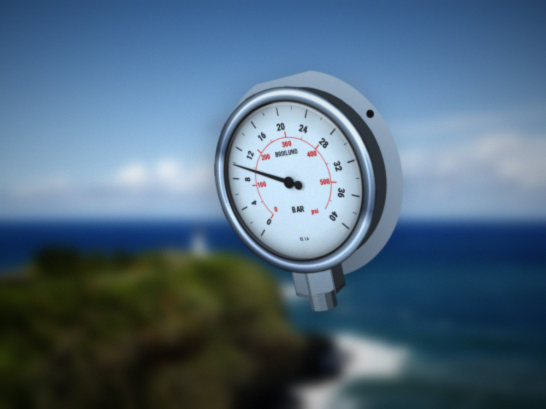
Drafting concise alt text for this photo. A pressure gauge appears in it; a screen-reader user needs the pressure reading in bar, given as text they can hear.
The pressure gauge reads 10 bar
